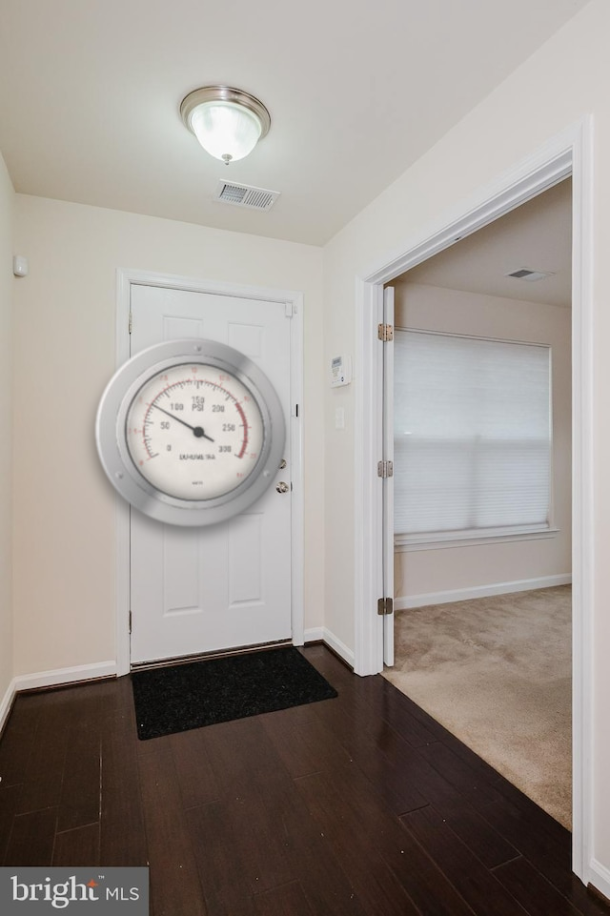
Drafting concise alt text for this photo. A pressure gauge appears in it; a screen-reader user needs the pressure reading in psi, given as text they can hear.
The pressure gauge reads 75 psi
